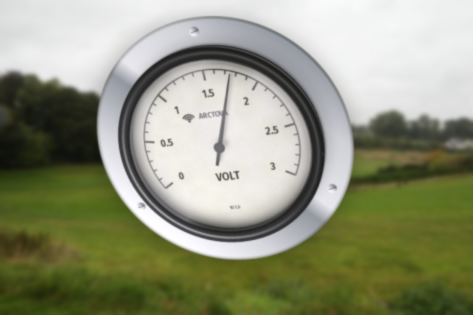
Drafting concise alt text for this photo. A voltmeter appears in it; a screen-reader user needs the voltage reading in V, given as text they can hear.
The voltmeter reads 1.75 V
